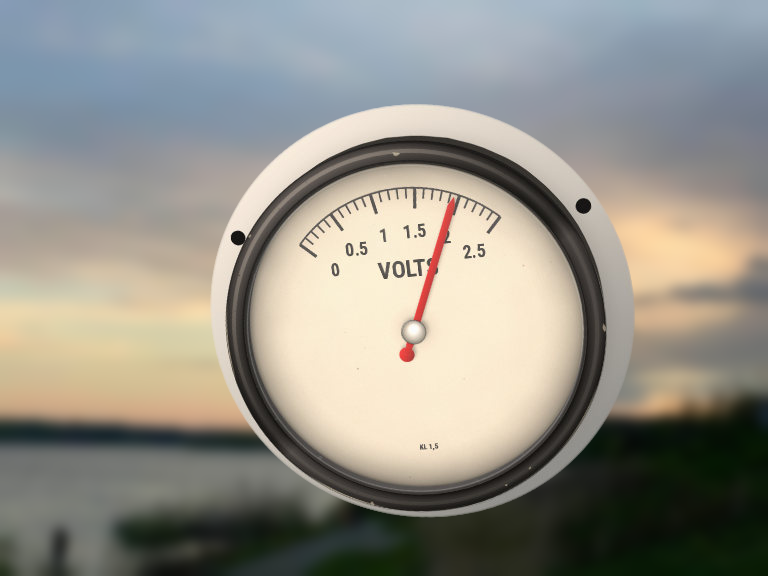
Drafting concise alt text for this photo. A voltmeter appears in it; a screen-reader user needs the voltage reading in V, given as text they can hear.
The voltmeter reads 1.95 V
